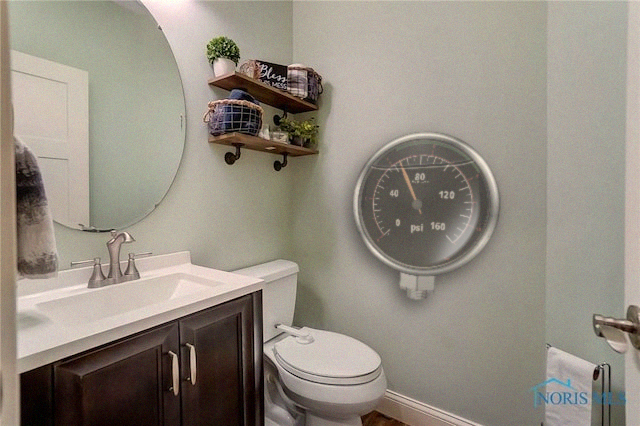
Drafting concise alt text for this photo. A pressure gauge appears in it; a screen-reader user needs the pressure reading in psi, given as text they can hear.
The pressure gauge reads 65 psi
